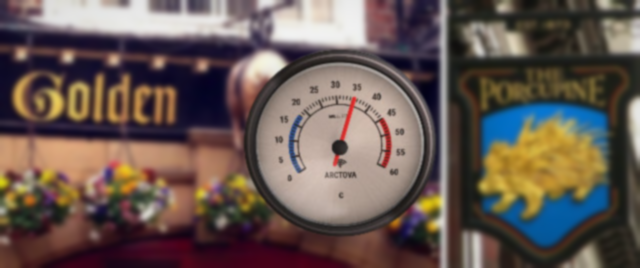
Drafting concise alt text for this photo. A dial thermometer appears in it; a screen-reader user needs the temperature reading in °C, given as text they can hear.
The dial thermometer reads 35 °C
